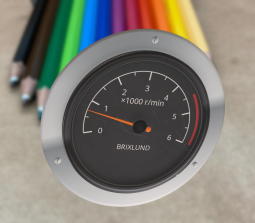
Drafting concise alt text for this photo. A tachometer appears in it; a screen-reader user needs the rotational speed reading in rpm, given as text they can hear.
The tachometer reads 750 rpm
